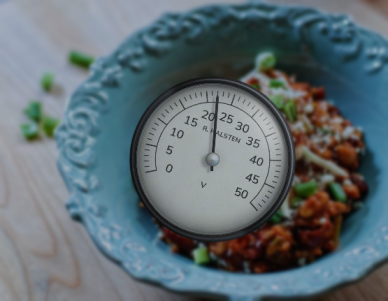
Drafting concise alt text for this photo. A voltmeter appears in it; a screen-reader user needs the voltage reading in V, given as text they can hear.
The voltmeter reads 22 V
